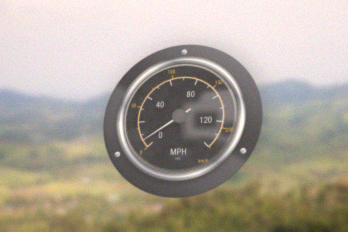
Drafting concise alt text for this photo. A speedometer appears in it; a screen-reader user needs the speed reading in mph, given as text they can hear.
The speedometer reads 5 mph
